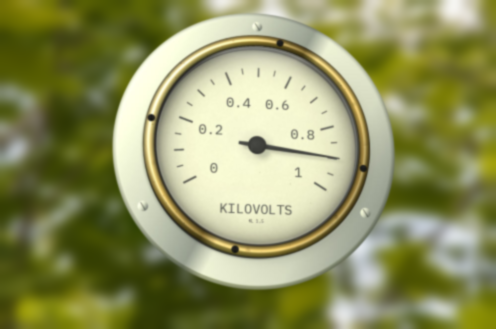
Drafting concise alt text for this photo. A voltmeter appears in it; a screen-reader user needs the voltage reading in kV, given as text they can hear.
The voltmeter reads 0.9 kV
